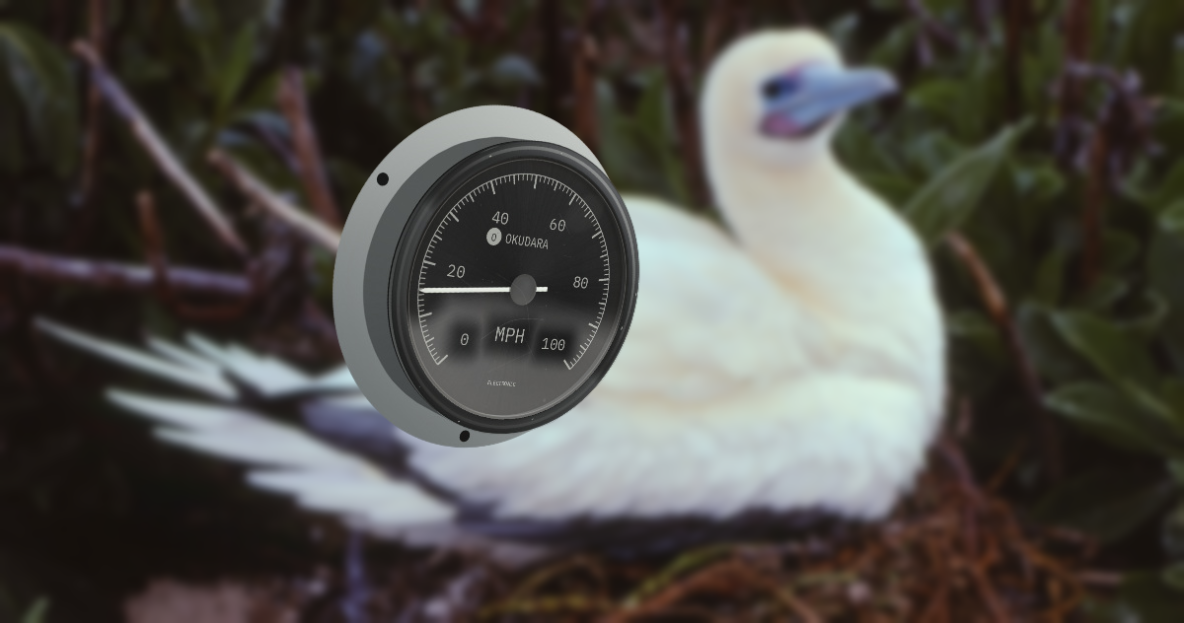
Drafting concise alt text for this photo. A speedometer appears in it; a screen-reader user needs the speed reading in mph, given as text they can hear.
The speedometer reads 15 mph
